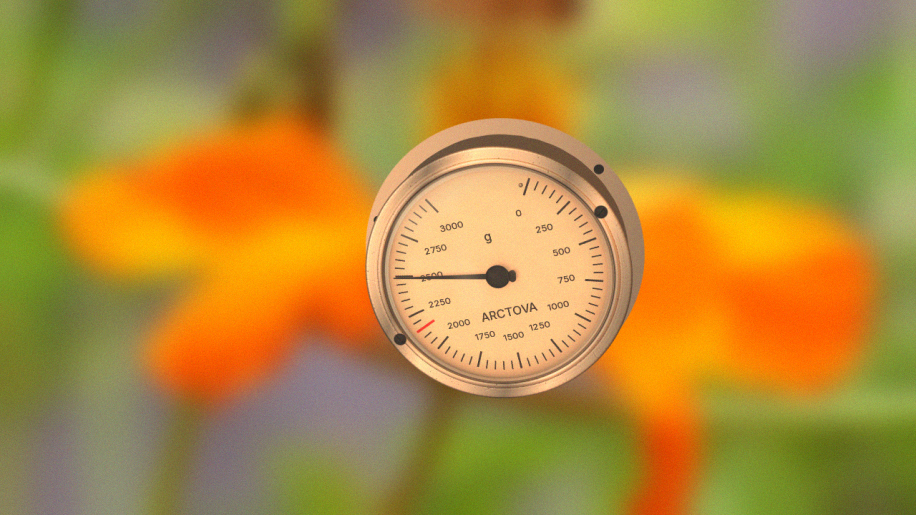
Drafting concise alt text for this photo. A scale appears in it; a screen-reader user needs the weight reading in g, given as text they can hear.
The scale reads 2500 g
